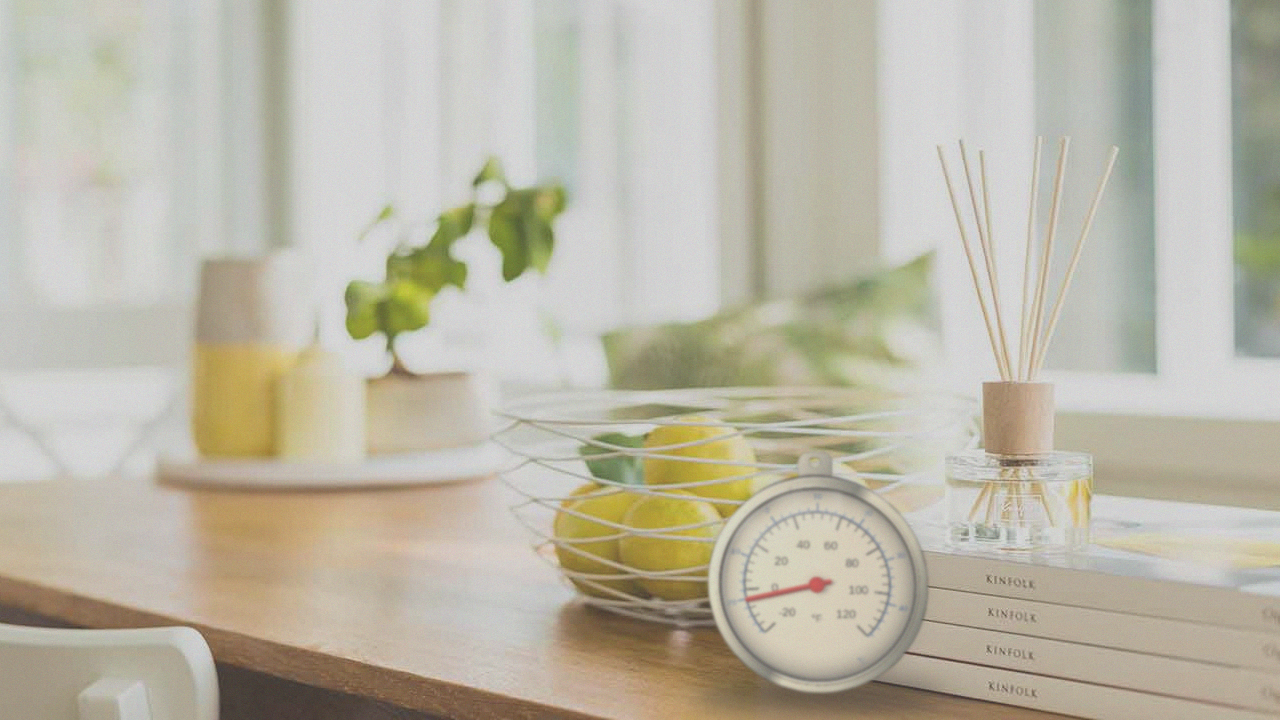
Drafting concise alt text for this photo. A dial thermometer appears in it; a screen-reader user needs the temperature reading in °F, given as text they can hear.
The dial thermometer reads -4 °F
